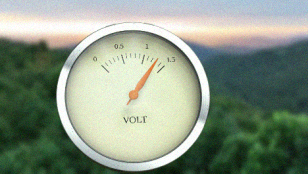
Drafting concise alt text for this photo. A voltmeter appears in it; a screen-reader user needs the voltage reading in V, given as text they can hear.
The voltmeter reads 1.3 V
